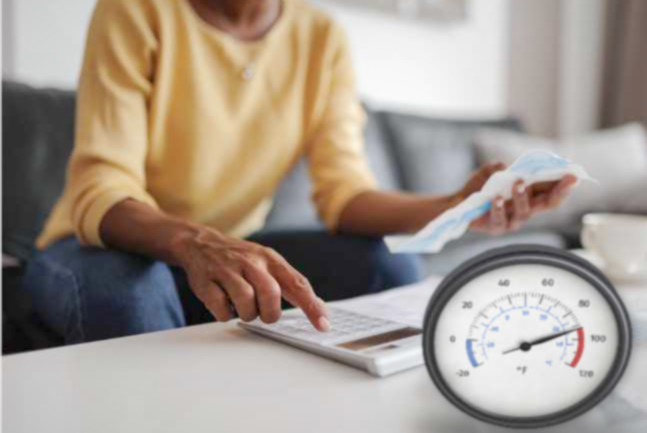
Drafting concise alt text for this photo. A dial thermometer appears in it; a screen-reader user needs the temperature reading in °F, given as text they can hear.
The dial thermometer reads 90 °F
